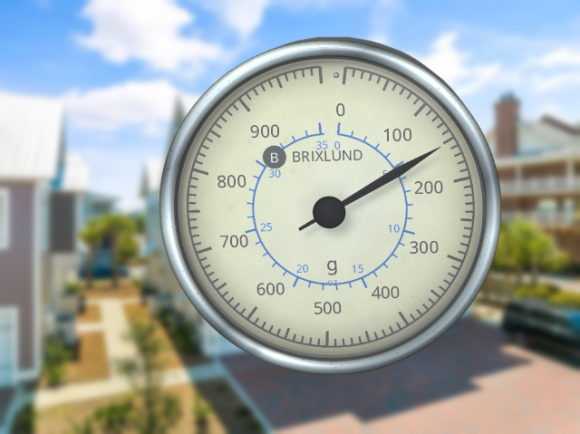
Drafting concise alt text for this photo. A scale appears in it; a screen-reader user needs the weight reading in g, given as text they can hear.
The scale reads 150 g
